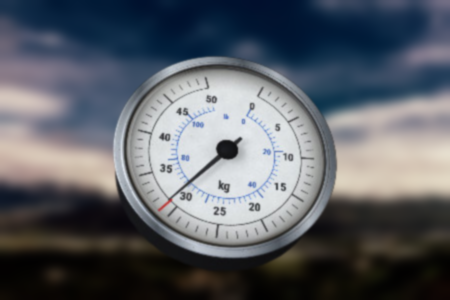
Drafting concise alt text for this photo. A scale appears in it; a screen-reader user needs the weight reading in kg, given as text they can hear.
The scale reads 31 kg
